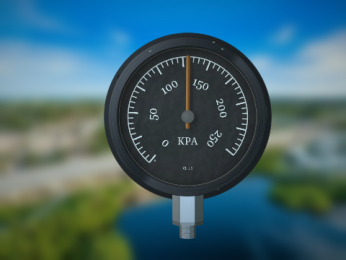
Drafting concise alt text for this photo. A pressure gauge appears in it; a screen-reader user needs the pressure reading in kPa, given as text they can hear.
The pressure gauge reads 130 kPa
